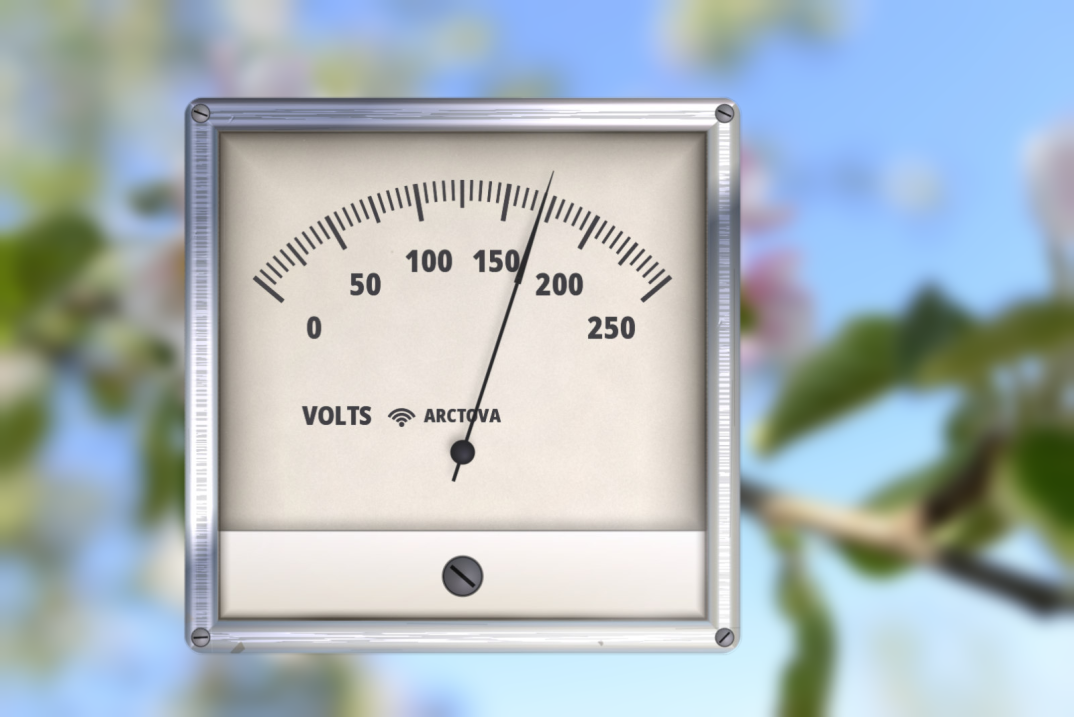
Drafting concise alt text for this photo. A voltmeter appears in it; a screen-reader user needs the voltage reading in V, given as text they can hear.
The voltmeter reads 170 V
